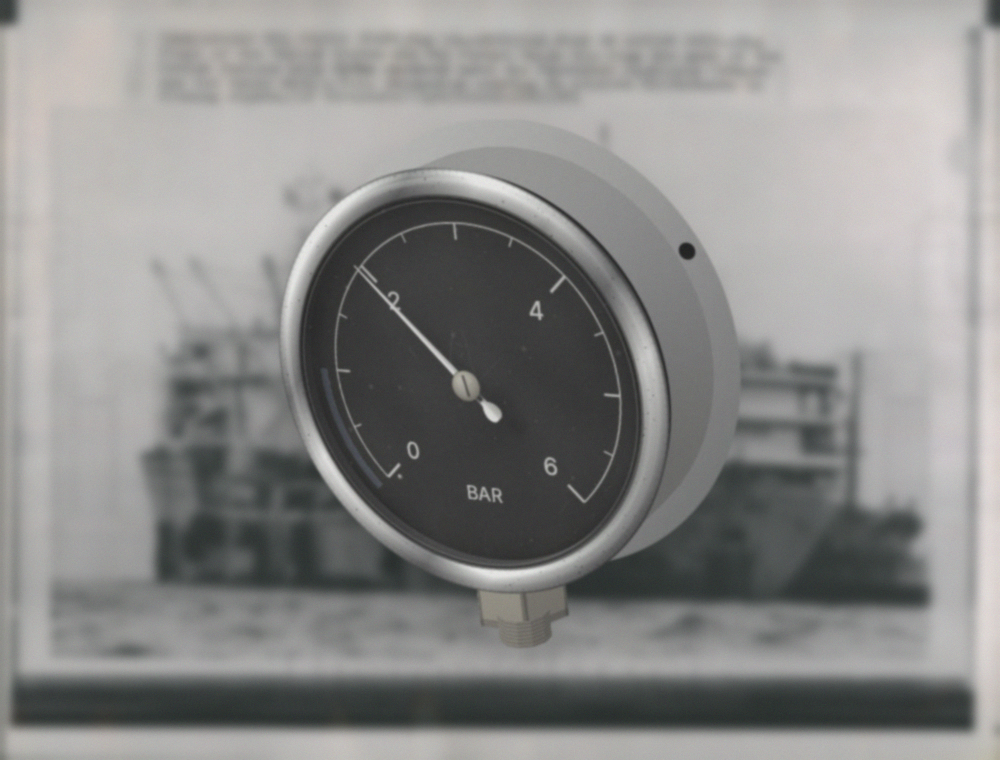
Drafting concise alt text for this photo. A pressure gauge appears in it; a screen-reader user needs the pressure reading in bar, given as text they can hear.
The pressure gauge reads 2 bar
